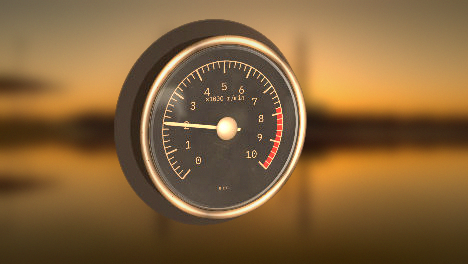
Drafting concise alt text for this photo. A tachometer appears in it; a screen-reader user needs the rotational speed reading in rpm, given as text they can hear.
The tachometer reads 2000 rpm
